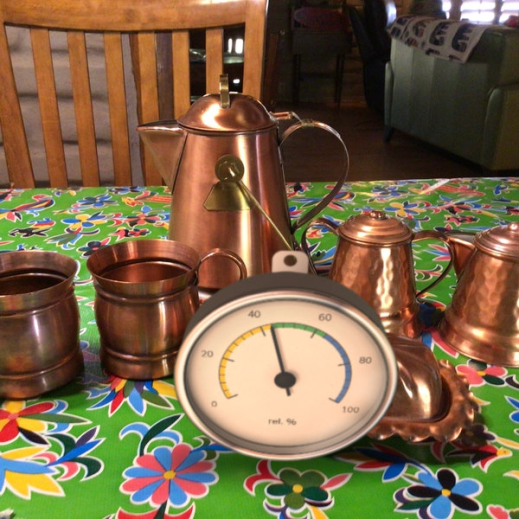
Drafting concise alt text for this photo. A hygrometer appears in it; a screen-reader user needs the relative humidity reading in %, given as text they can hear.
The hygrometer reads 44 %
